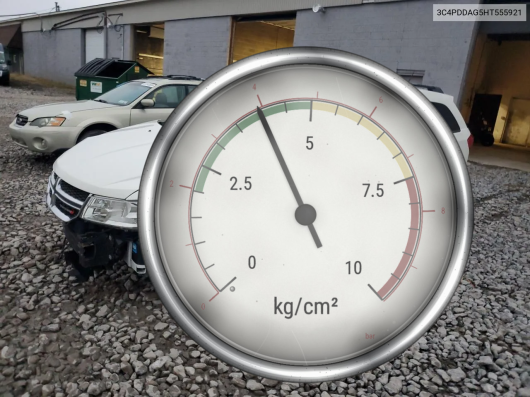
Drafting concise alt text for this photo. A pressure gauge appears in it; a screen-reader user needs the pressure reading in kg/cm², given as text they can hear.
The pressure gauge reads 4 kg/cm²
